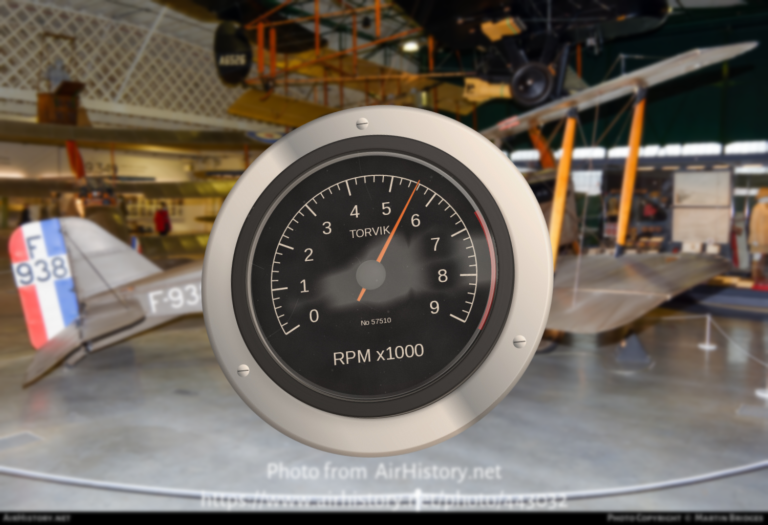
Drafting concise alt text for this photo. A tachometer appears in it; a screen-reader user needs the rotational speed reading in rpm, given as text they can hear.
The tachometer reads 5600 rpm
